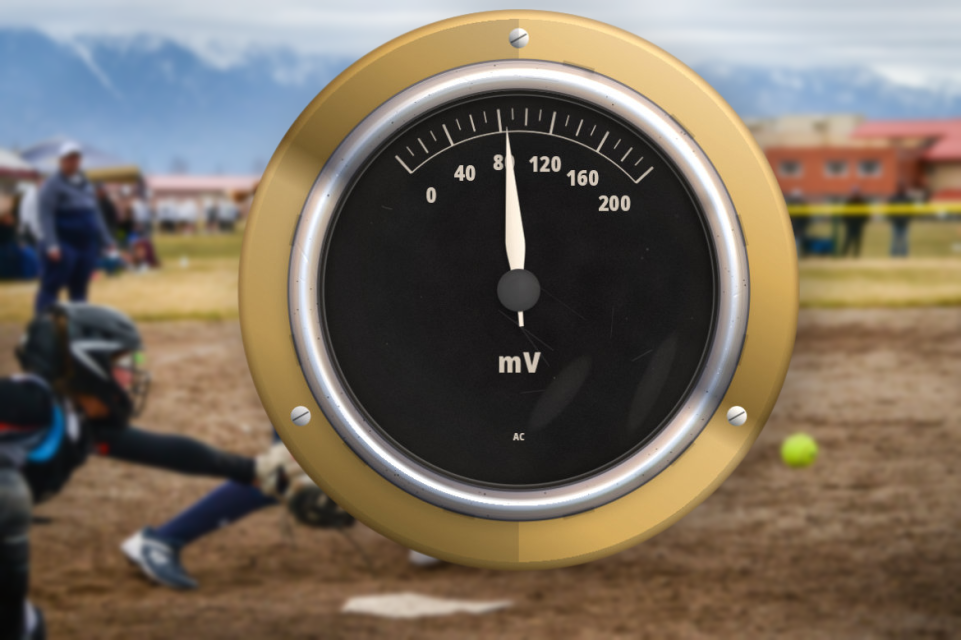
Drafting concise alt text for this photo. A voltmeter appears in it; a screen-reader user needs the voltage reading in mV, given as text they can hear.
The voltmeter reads 85 mV
